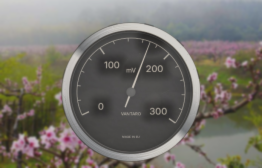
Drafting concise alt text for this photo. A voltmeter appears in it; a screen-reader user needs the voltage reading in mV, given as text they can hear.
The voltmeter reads 170 mV
